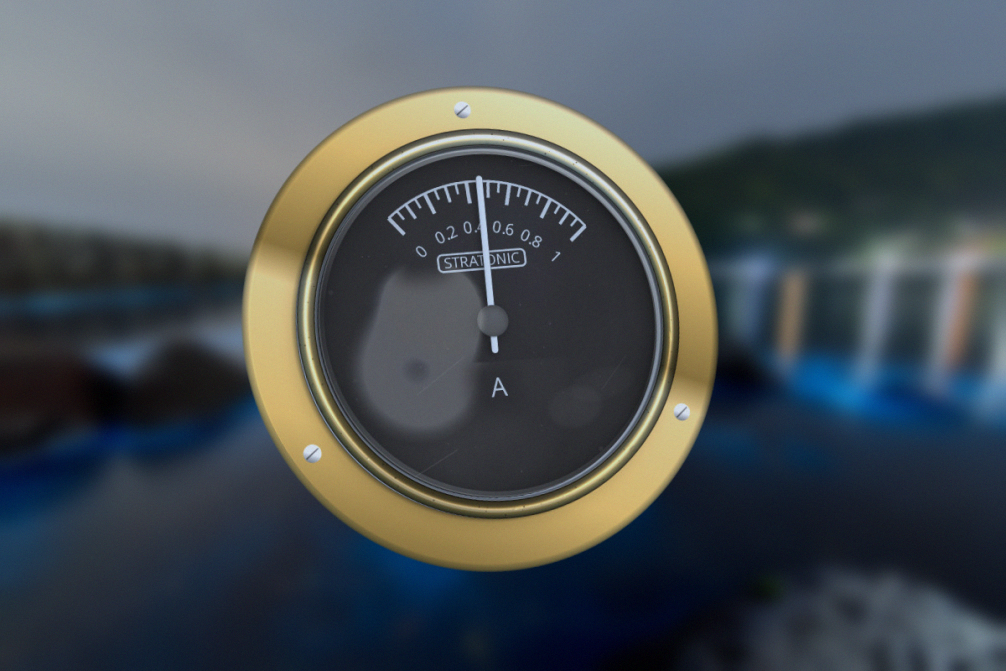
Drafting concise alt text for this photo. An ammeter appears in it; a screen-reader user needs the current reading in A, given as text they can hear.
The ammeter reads 0.45 A
